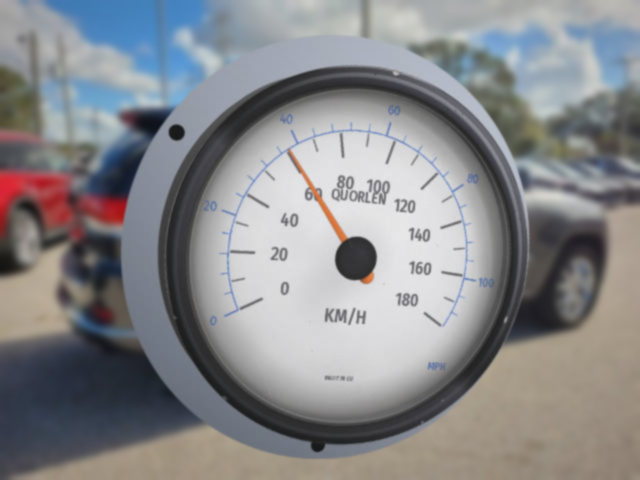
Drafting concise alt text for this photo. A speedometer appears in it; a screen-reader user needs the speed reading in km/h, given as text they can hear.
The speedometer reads 60 km/h
